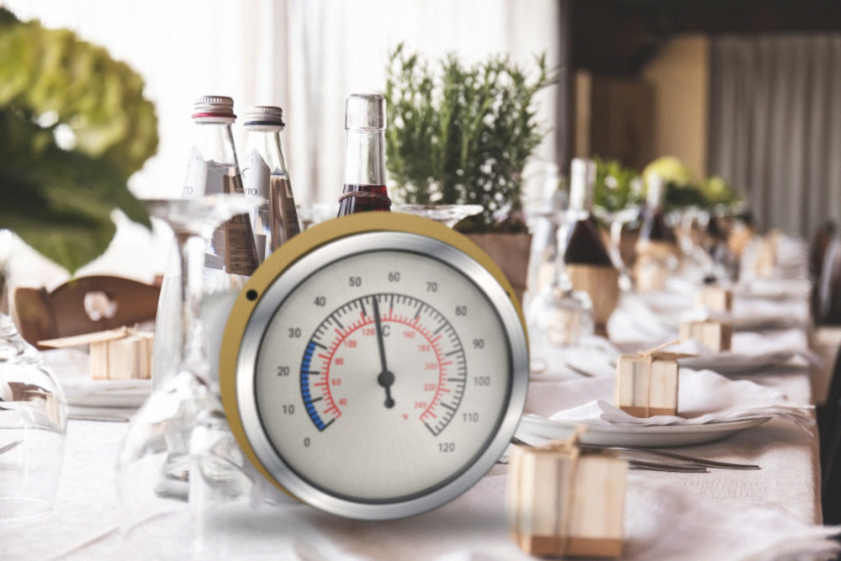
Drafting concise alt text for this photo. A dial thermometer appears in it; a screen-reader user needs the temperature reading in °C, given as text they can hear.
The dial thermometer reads 54 °C
